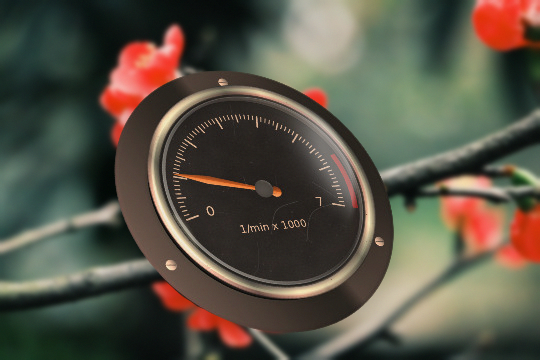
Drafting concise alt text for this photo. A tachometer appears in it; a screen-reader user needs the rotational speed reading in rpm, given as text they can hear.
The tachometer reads 1000 rpm
